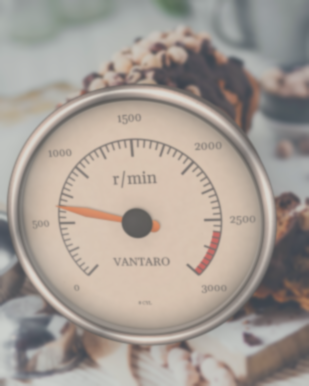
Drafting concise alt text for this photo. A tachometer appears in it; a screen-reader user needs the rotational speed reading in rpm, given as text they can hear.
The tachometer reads 650 rpm
